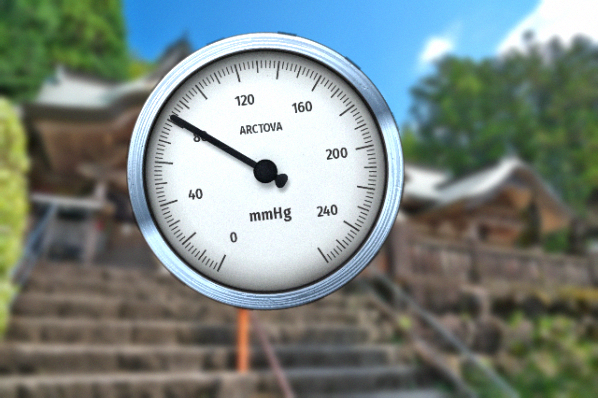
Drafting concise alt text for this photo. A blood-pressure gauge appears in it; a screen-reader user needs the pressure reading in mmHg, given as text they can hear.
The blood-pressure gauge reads 82 mmHg
